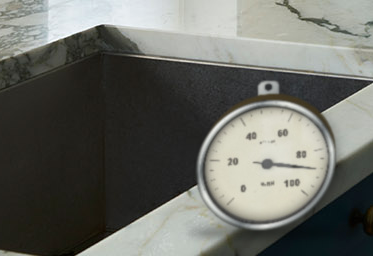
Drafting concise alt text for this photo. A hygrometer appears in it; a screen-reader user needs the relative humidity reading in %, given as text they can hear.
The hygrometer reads 88 %
